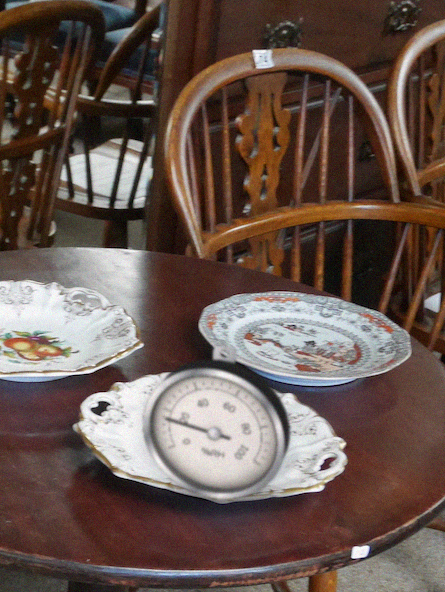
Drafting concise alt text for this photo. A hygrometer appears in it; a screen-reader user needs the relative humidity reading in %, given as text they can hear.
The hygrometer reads 16 %
